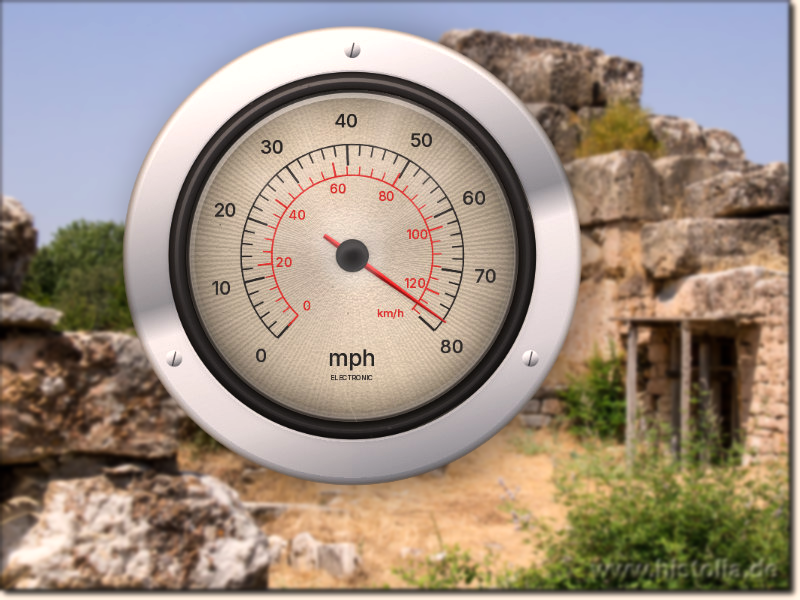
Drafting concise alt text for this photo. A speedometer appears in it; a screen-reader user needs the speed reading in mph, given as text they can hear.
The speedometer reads 78 mph
